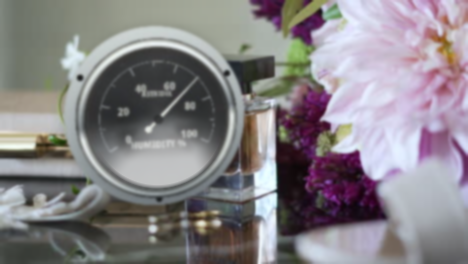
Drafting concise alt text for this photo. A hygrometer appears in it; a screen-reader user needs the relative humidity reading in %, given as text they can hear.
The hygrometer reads 70 %
